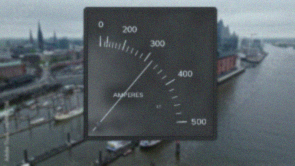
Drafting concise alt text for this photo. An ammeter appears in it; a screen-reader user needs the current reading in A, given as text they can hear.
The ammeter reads 320 A
